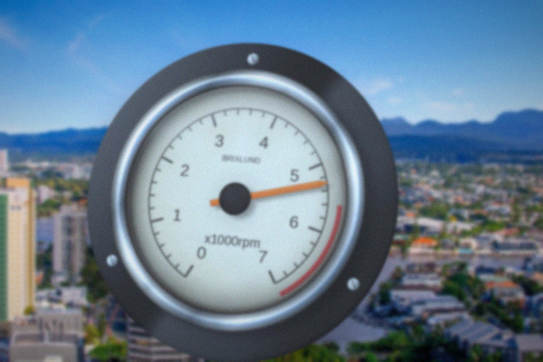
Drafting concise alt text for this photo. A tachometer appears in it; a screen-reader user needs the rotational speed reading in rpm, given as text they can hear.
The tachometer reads 5300 rpm
